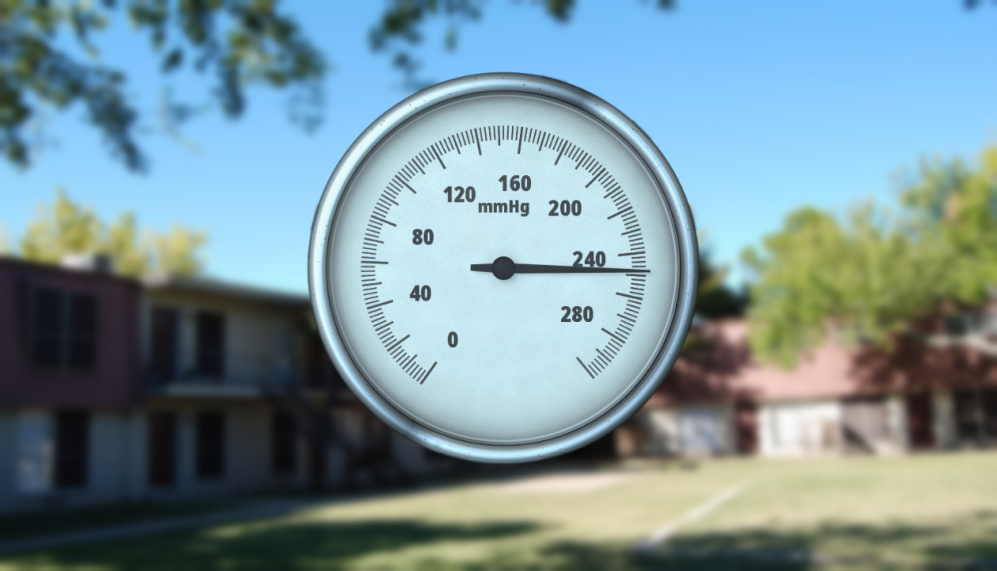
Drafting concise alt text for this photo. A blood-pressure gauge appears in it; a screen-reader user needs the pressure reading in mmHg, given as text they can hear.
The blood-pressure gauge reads 248 mmHg
